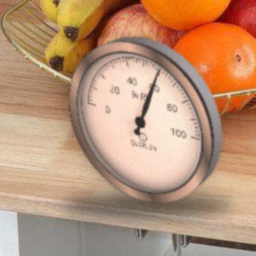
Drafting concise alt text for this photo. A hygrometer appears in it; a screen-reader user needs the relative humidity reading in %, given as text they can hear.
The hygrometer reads 60 %
